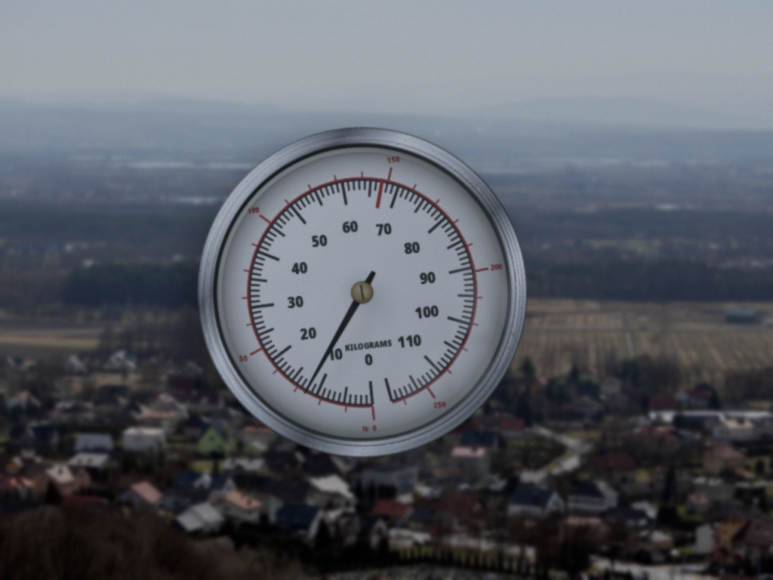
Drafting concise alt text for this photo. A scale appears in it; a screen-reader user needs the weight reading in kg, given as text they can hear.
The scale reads 12 kg
